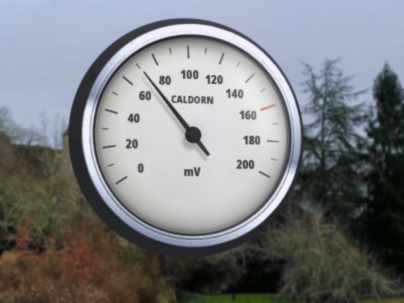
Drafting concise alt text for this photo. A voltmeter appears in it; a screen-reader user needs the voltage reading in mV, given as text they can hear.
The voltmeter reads 70 mV
